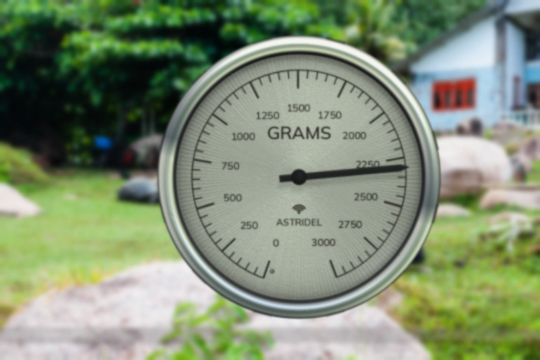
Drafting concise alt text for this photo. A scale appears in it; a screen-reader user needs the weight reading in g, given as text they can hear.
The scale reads 2300 g
